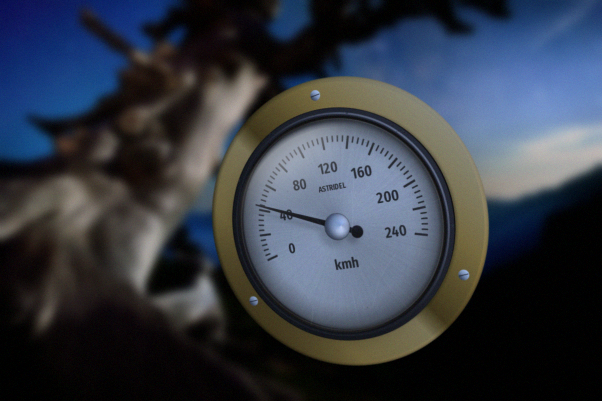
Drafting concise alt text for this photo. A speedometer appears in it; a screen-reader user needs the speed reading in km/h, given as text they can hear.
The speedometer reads 44 km/h
